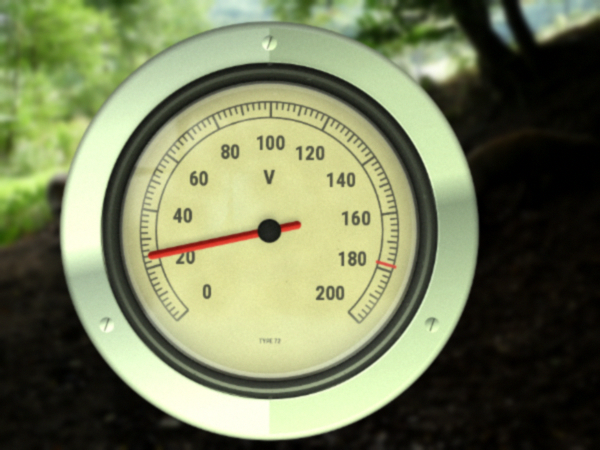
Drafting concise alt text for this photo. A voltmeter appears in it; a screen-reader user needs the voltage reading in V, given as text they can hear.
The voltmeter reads 24 V
